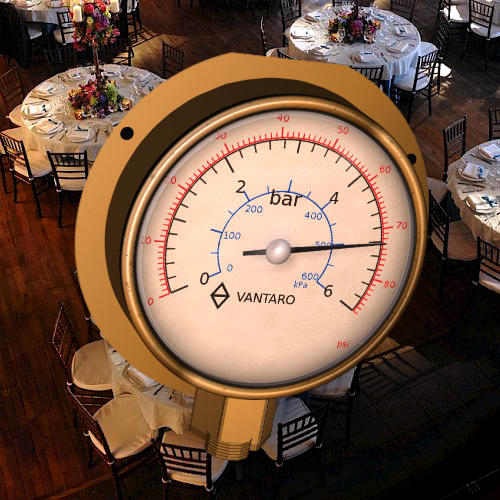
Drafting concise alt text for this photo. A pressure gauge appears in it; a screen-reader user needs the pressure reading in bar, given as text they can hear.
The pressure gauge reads 5 bar
